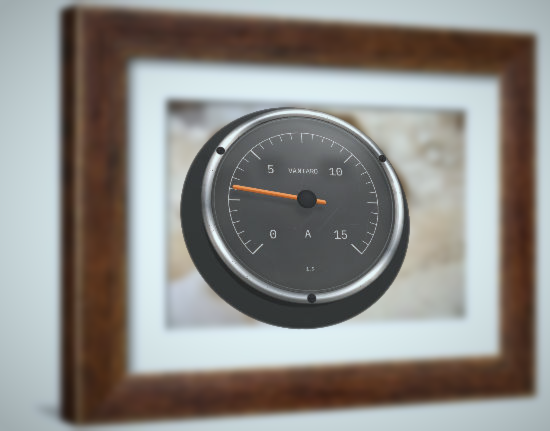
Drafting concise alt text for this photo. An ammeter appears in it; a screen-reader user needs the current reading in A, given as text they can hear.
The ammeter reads 3 A
